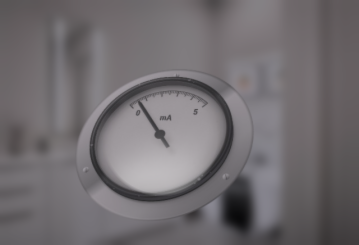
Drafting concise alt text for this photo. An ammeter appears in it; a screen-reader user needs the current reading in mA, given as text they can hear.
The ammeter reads 0.5 mA
